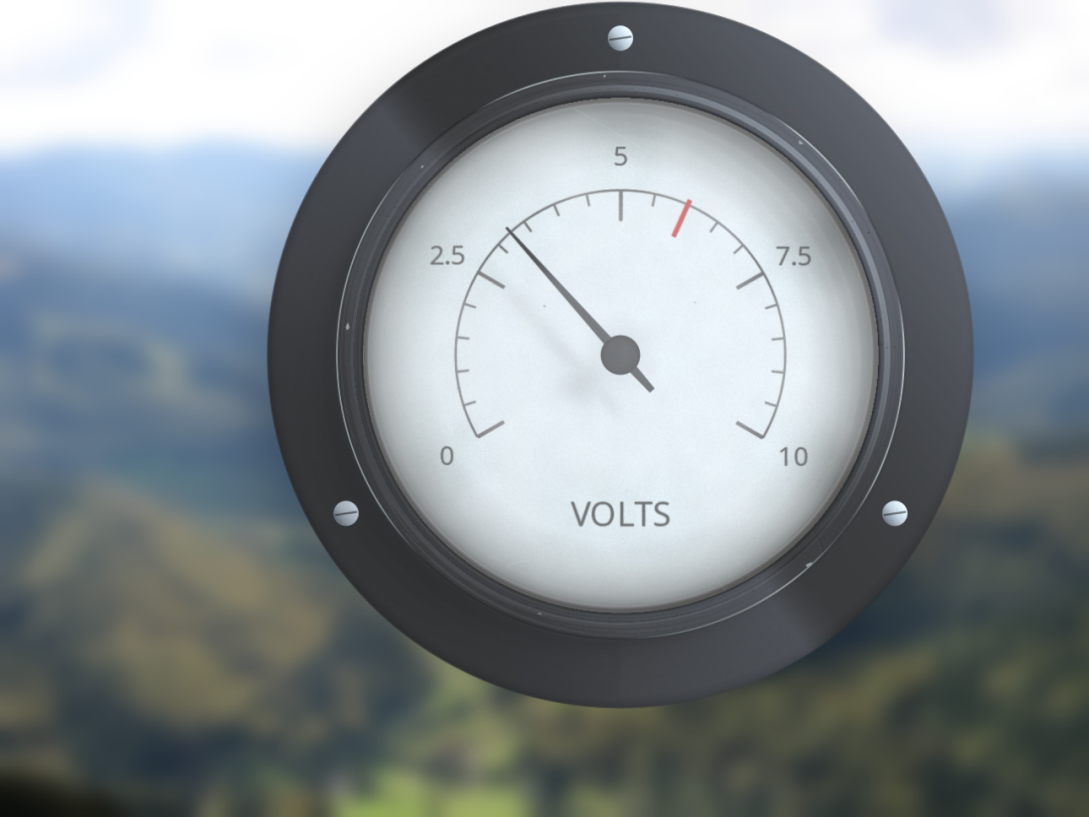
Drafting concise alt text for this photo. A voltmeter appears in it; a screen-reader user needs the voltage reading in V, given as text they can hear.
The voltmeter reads 3.25 V
